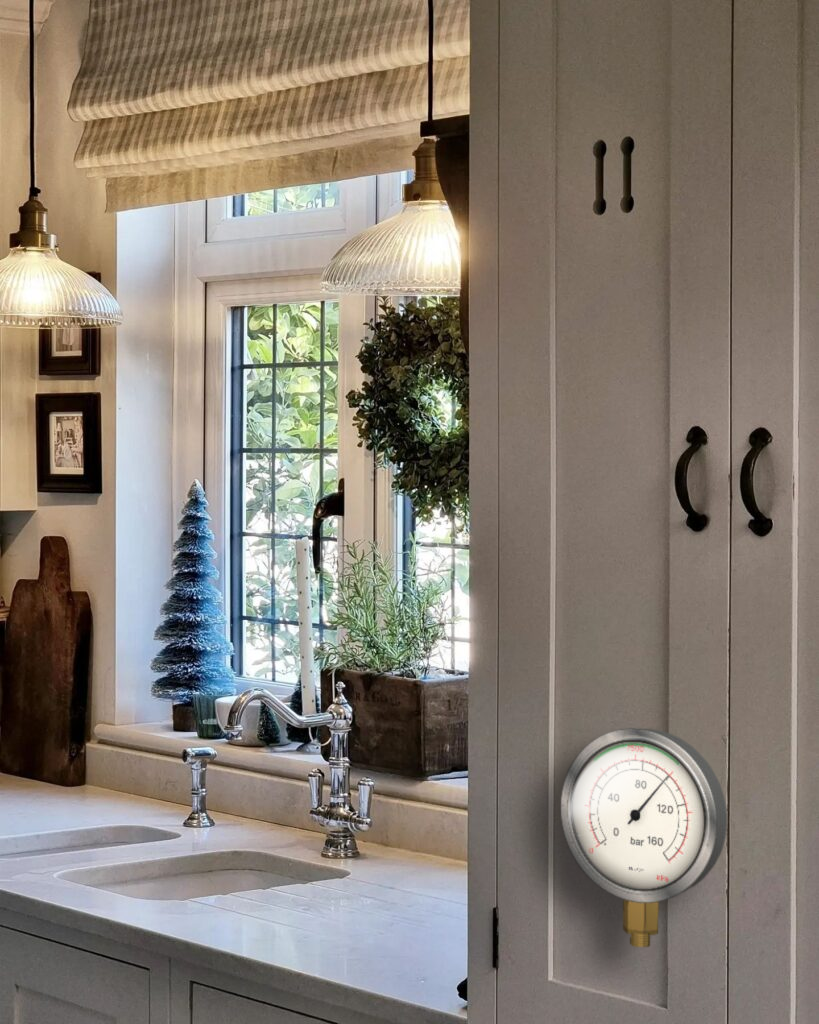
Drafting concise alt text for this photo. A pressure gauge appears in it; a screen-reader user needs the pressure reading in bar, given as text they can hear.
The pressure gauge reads 100 bar
